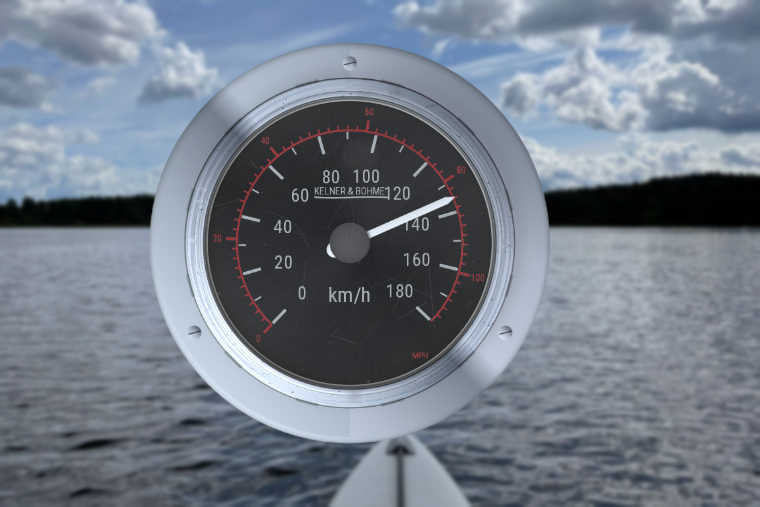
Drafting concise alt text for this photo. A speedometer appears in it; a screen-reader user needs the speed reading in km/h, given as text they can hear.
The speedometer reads 135 km/h
